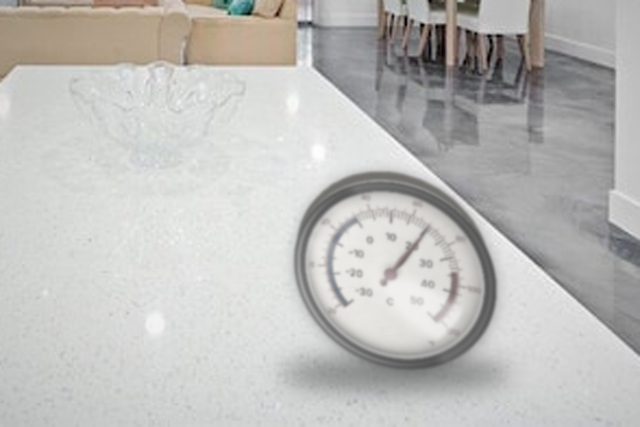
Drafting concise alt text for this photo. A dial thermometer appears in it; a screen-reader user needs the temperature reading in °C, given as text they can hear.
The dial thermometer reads 20 °C
